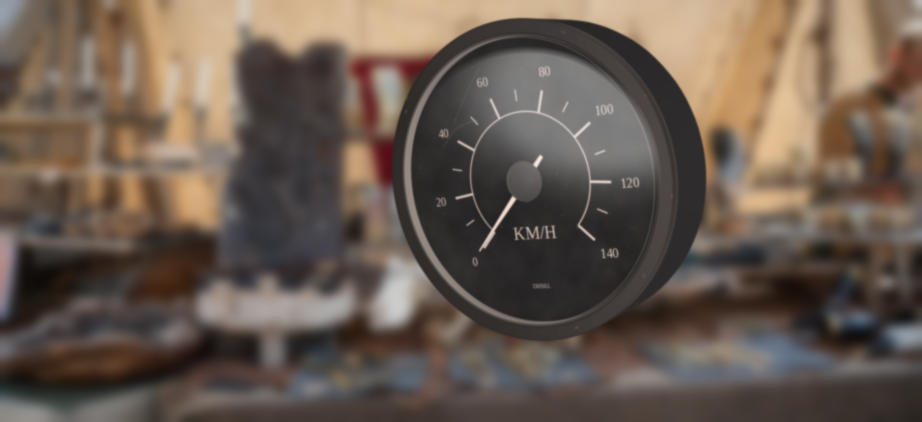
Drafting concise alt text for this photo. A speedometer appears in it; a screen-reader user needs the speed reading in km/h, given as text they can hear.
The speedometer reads 0 km/h
